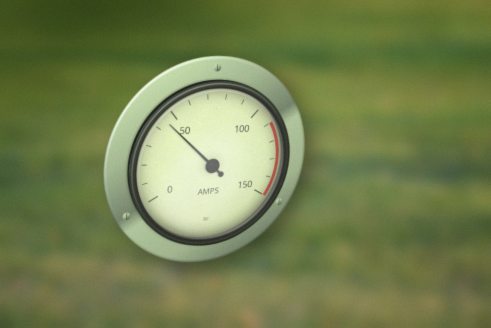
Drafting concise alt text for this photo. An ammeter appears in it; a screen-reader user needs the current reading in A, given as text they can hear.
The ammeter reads 45 A
